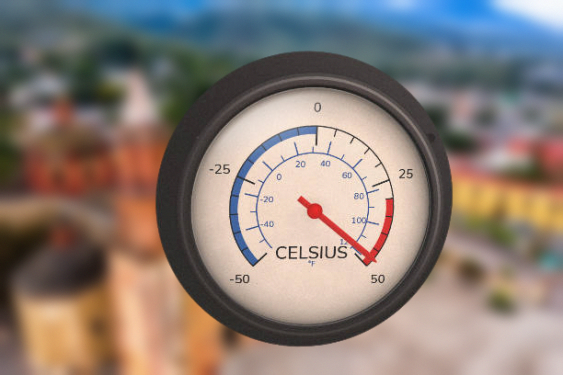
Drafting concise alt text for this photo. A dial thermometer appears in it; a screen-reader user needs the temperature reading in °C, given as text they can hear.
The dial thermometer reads 47.5 °C
